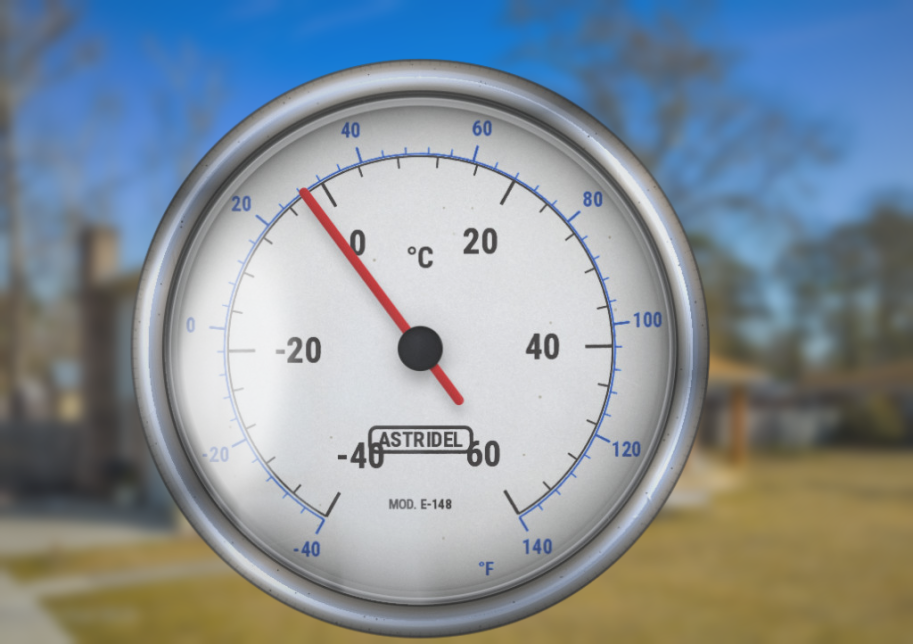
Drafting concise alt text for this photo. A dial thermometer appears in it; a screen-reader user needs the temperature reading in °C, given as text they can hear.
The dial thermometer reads -2 °C
